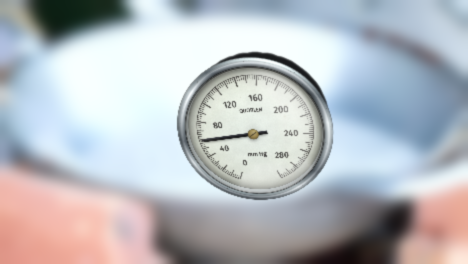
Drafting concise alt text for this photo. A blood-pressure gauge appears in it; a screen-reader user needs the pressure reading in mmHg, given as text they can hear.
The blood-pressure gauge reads 60 mmHg
